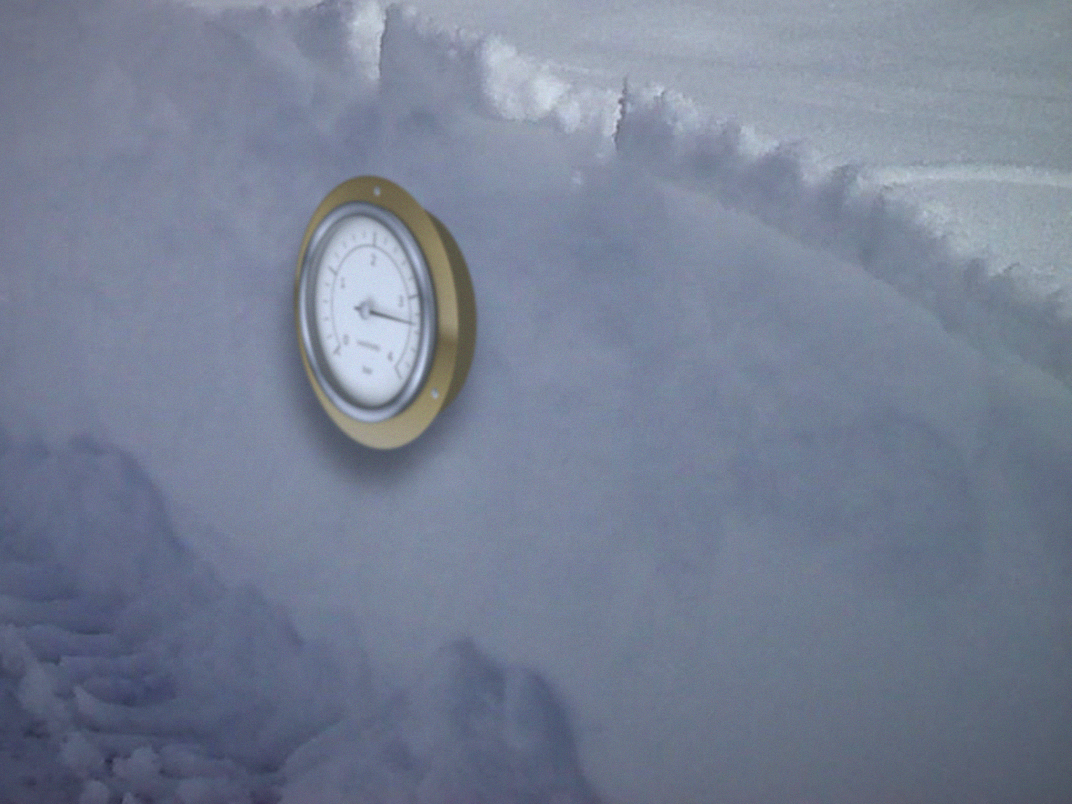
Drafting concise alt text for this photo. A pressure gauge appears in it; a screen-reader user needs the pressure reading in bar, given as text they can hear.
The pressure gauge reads 3.3 bar
